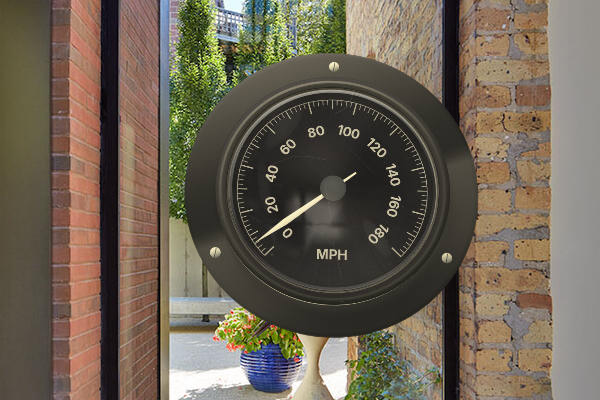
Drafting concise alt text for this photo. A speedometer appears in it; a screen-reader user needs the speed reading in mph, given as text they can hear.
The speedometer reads 6 mph
